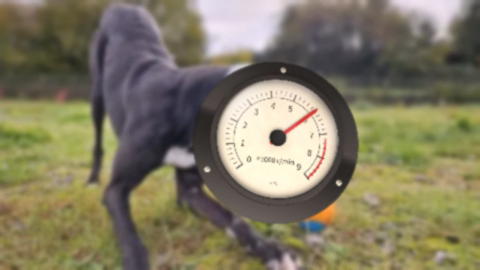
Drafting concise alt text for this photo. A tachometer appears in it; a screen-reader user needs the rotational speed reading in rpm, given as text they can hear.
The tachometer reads 6000 rpm
